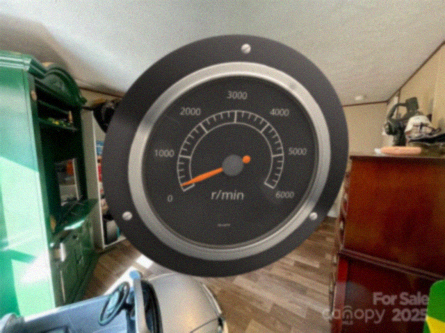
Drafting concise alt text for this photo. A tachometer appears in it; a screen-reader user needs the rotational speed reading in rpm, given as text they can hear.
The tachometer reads 200 rpm
